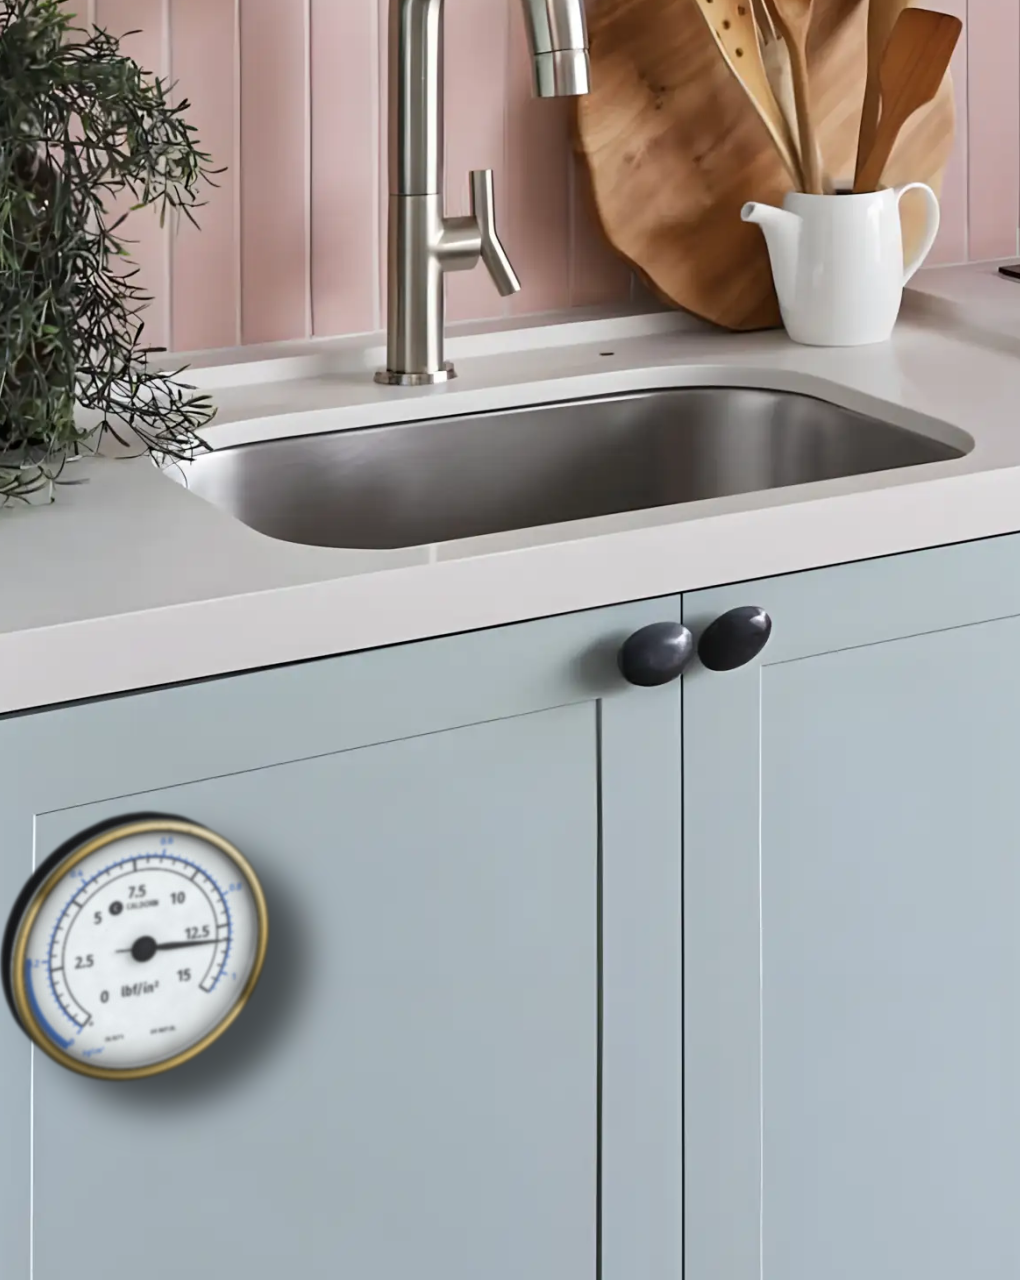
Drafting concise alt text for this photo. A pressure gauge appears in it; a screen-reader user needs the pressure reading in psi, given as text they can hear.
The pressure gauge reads 13 psi
